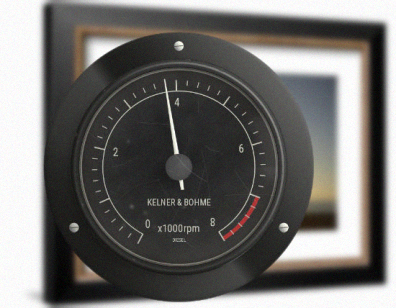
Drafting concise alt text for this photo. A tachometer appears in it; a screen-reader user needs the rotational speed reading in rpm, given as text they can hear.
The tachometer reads 3800 rpm
